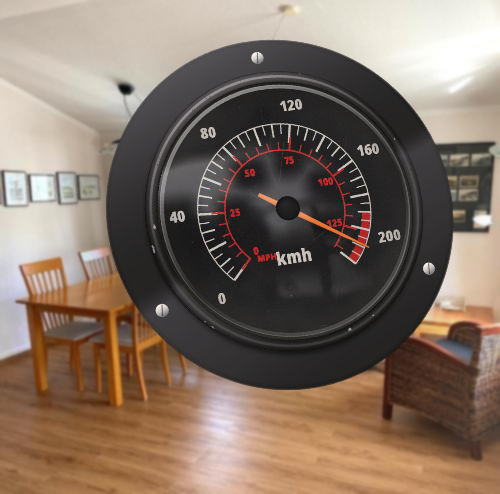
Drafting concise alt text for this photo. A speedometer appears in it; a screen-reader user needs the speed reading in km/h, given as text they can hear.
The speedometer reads 210 km/h
